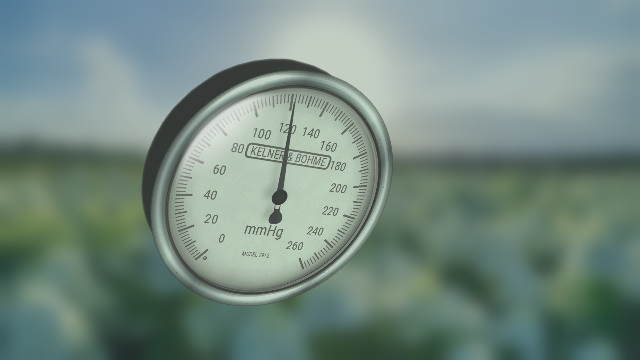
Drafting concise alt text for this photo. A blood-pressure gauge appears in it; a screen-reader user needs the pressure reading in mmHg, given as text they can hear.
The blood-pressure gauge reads 120 mmHg
